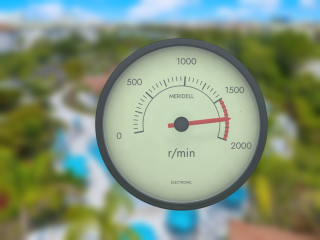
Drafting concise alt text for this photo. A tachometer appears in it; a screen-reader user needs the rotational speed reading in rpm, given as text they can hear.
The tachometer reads 1750 rpm
